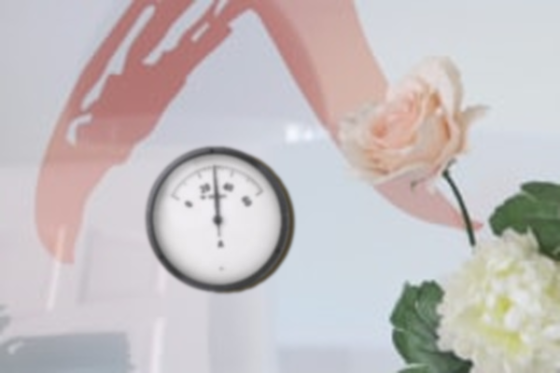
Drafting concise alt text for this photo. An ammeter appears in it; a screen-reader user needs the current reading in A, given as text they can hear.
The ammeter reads 30 A
